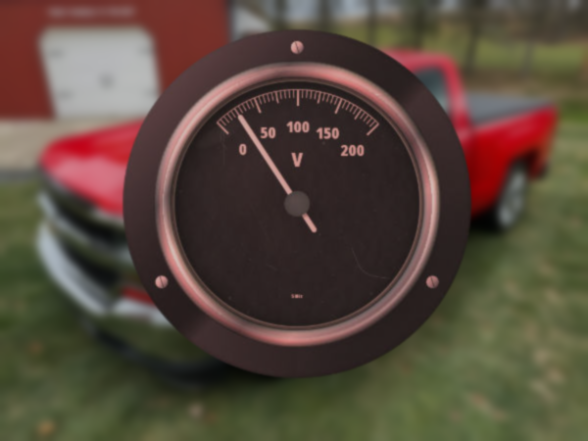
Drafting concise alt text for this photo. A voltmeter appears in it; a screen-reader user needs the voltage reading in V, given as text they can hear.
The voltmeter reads 25 V
